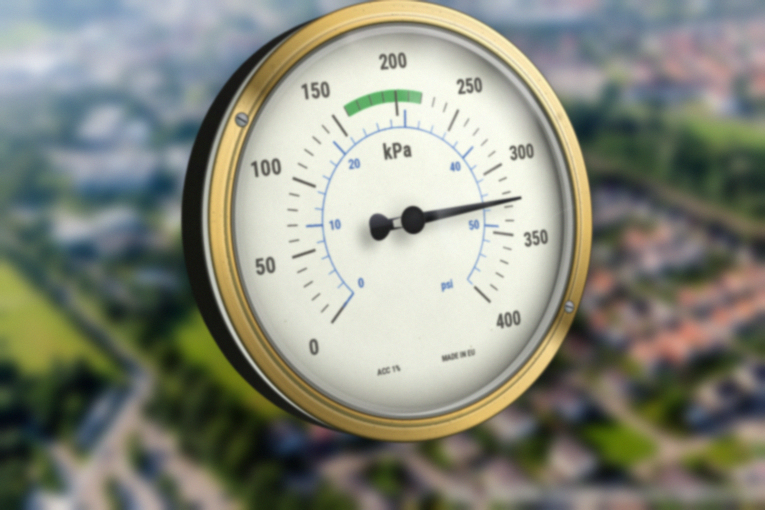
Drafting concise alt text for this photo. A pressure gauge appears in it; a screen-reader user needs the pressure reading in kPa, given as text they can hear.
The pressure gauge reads 325 kPa
